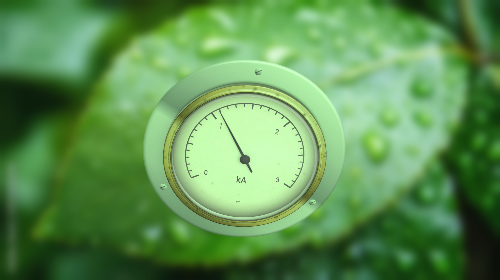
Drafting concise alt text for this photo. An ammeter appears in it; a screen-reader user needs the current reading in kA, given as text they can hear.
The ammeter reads 1.1 kA
